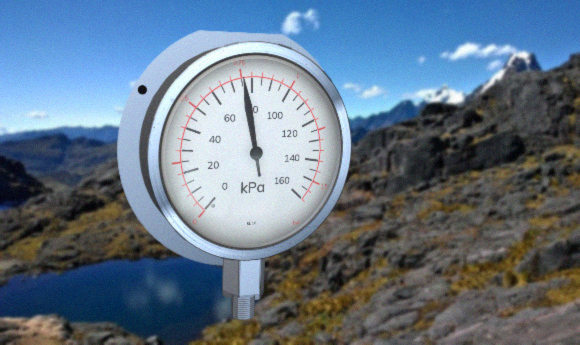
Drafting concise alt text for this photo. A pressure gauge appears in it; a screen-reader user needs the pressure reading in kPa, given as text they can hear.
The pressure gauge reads 75 kPa
